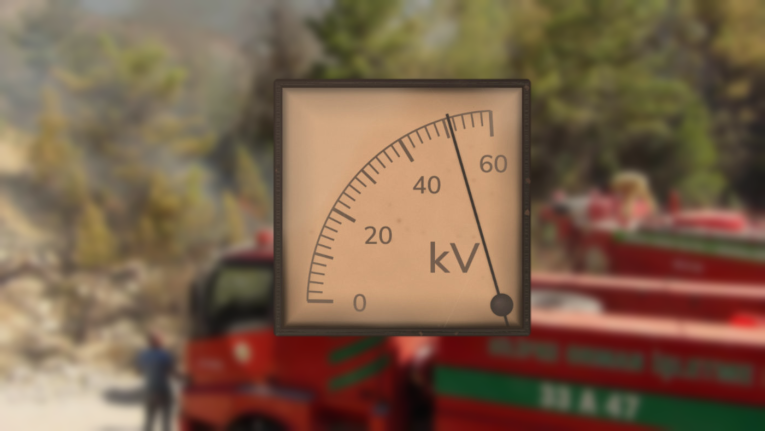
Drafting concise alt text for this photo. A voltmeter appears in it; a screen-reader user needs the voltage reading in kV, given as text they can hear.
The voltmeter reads 51 kV
